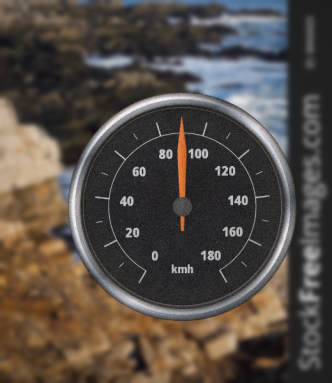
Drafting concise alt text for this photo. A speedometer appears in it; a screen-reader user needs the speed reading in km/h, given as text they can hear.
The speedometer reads 90 km/h
